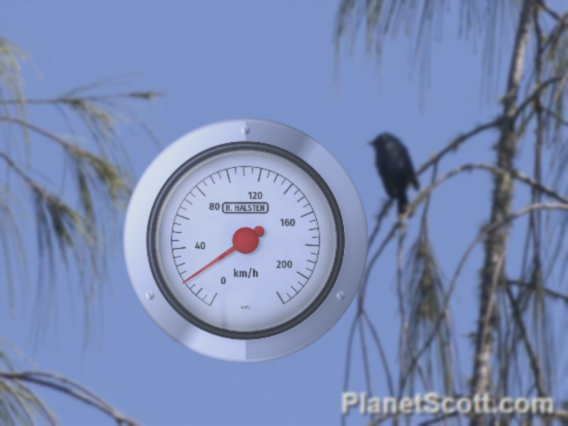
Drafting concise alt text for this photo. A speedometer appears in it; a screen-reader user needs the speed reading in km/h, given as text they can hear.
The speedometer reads 20 km/h
